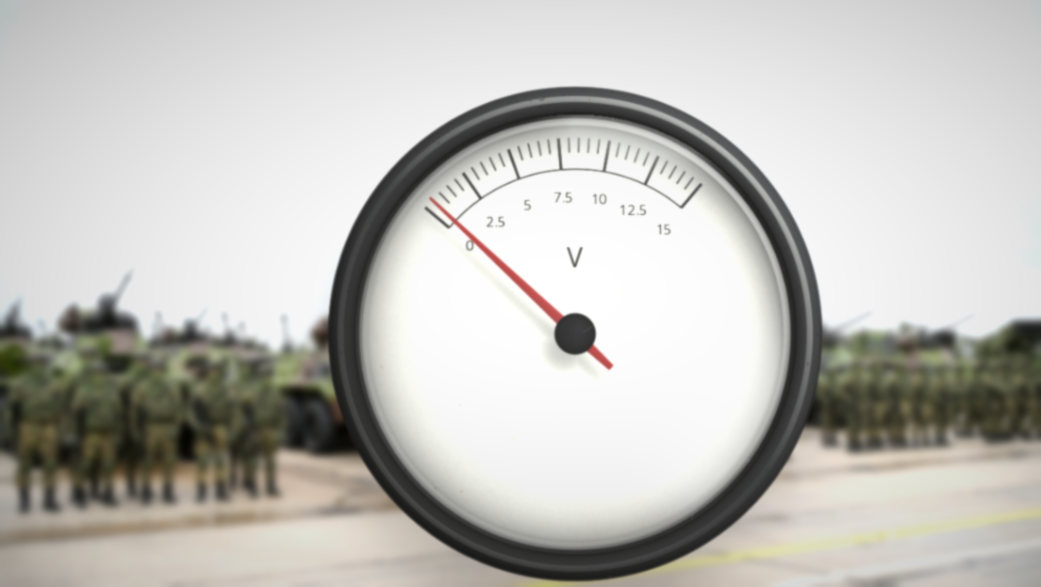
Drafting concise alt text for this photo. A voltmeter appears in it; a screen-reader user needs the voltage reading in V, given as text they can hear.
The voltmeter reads 0.5 V
